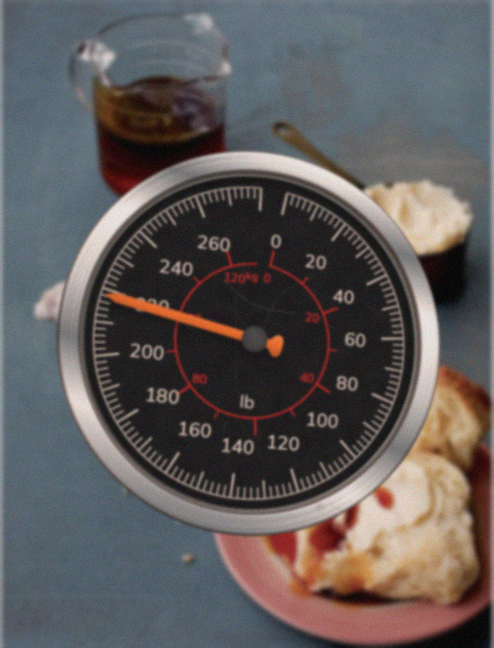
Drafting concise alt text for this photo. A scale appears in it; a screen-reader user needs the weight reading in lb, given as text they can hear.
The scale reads 218 lb
